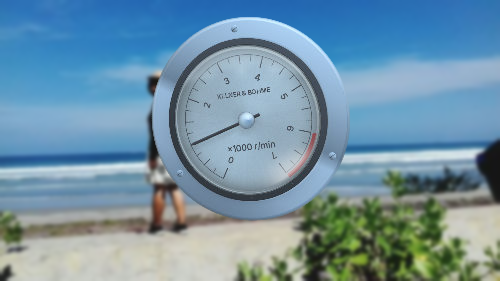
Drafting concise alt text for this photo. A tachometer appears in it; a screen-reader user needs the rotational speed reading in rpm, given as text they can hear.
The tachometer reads 1000 rpm
